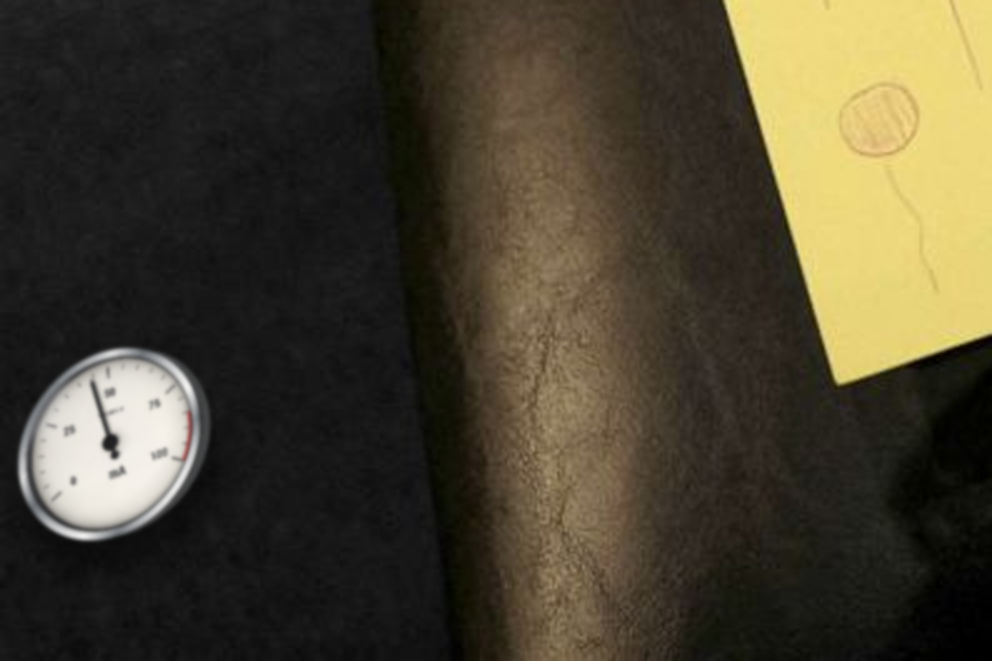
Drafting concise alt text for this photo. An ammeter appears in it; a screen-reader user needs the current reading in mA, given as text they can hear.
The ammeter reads 45 mA
